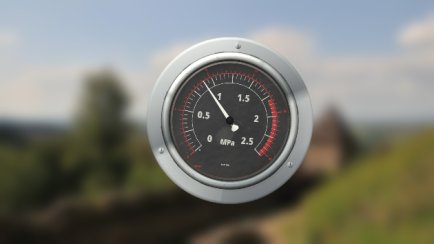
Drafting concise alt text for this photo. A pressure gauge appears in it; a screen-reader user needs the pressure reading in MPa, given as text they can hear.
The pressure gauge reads 0.9 MPa
